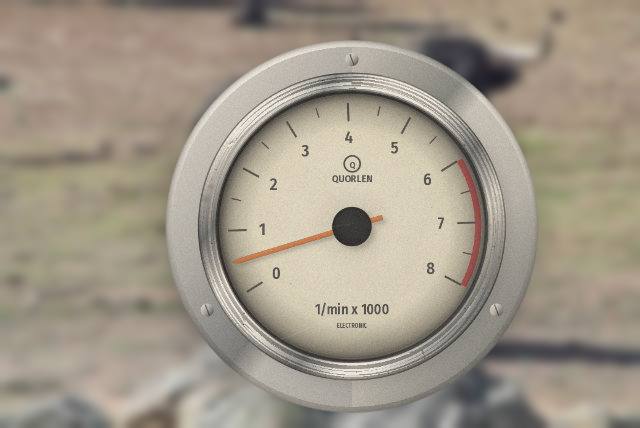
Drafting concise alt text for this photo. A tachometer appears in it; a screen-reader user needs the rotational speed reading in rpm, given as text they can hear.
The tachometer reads 500 rpm
